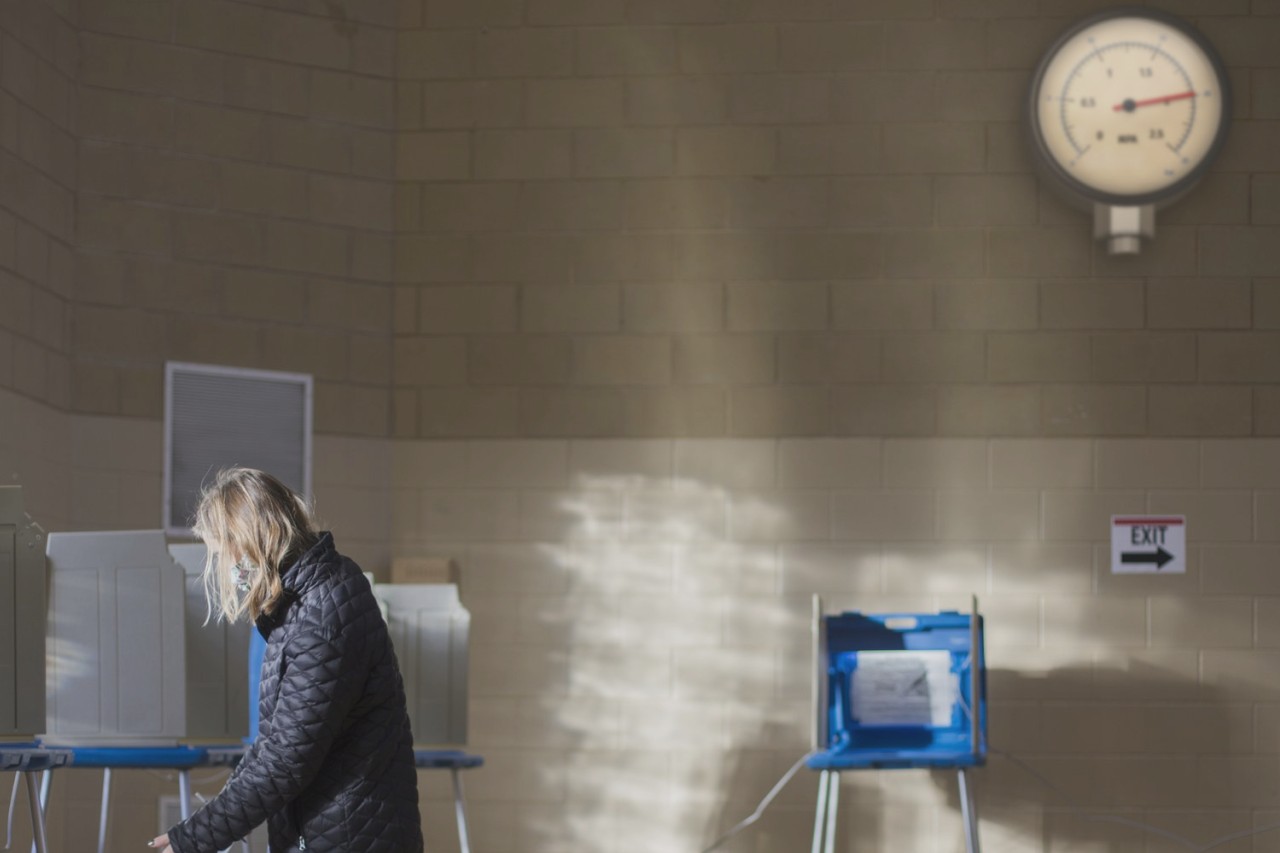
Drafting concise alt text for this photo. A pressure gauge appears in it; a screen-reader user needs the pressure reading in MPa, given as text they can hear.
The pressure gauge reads 2 MPa
